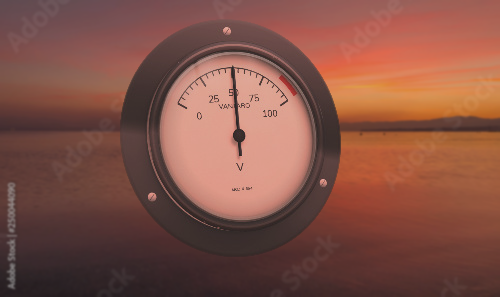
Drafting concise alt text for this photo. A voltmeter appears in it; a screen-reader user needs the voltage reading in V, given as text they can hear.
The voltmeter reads 50 V
